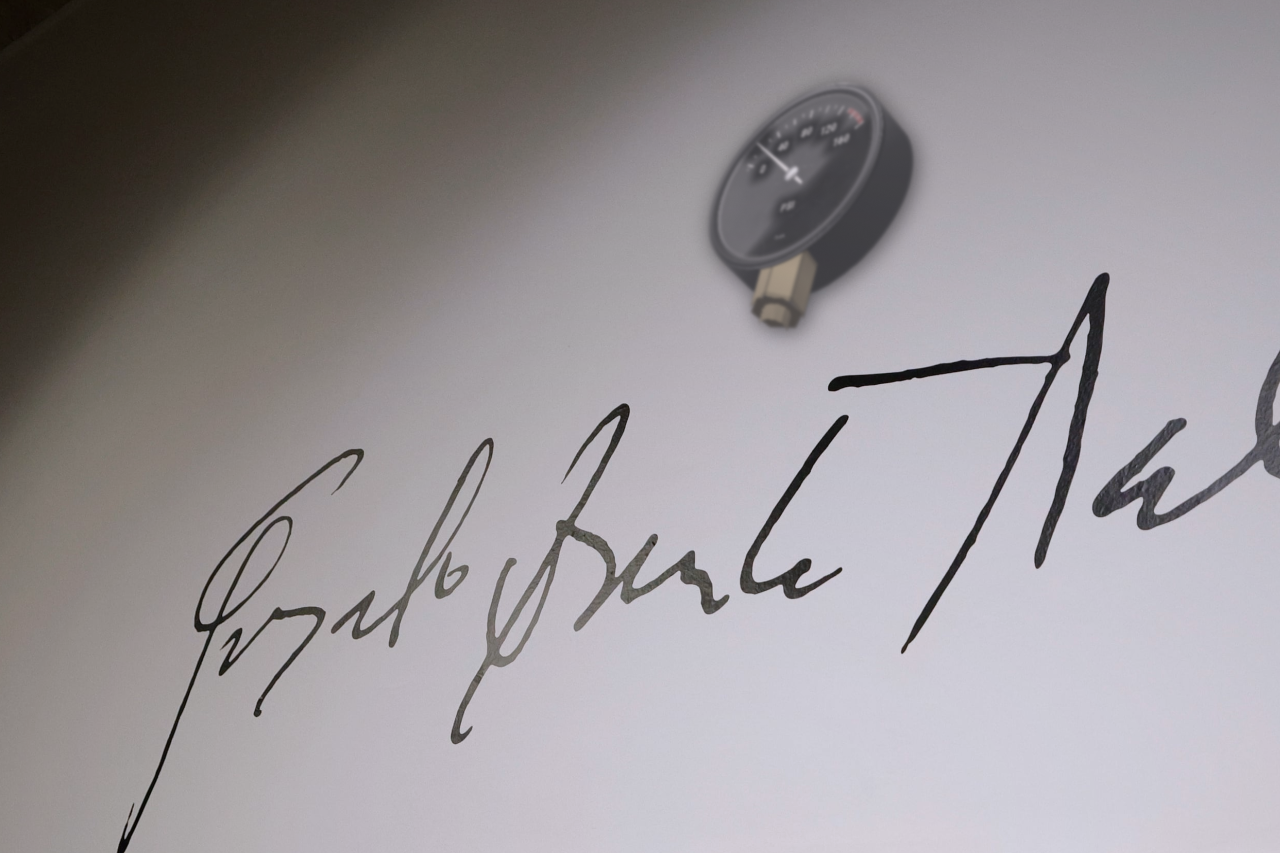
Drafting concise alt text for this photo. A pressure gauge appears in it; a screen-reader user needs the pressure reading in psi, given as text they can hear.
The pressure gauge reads 20 psi
